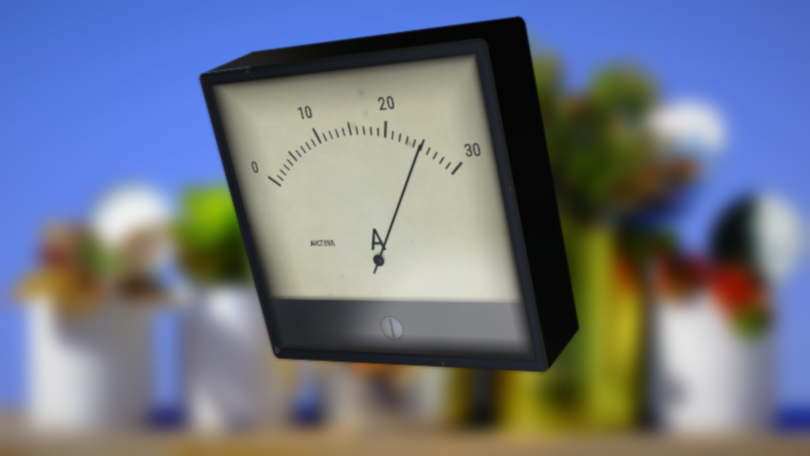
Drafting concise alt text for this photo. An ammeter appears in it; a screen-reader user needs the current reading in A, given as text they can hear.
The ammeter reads 25 A
